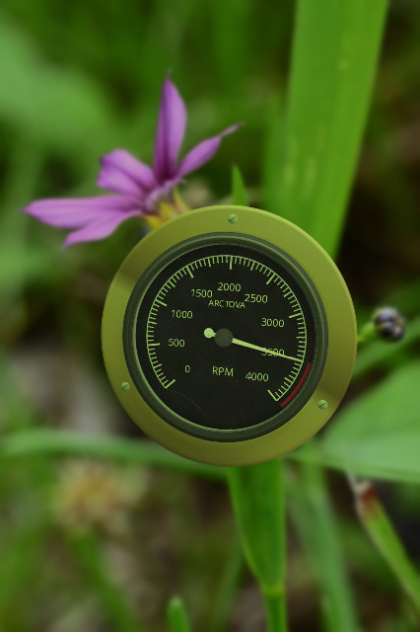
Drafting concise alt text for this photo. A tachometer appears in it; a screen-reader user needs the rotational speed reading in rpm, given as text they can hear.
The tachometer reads 3500 rpm
